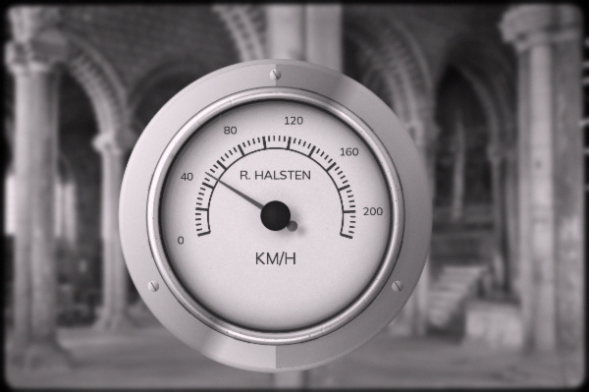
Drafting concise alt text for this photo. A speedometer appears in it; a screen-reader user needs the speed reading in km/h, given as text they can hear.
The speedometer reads 48 km/h
